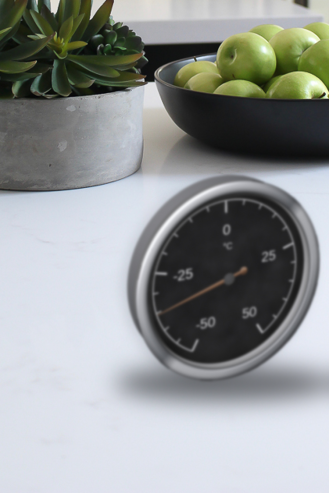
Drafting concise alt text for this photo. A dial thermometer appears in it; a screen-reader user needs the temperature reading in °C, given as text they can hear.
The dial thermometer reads -35 °C
